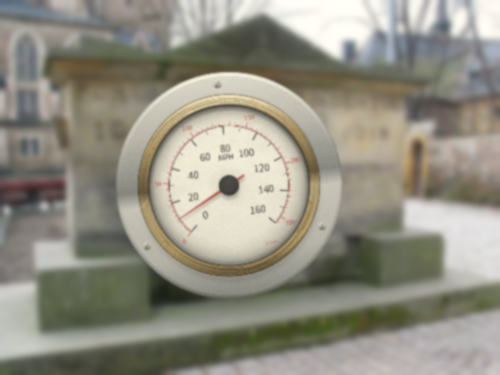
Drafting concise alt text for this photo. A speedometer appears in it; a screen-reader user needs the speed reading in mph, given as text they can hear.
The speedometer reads 10 mph
